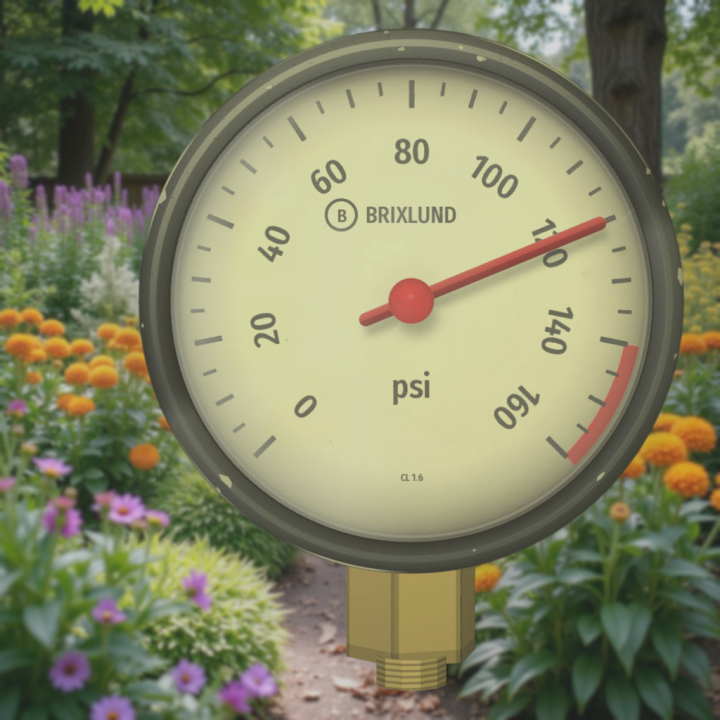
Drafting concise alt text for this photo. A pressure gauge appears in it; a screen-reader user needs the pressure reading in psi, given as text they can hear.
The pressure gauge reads 120 psi
